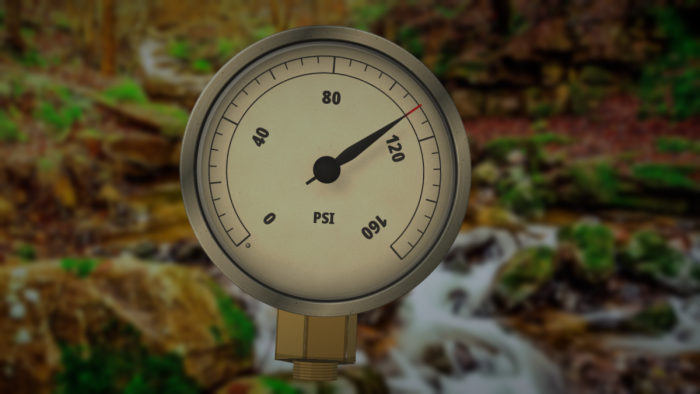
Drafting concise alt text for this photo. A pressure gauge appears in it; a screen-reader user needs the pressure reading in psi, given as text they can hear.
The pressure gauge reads 110 psi
